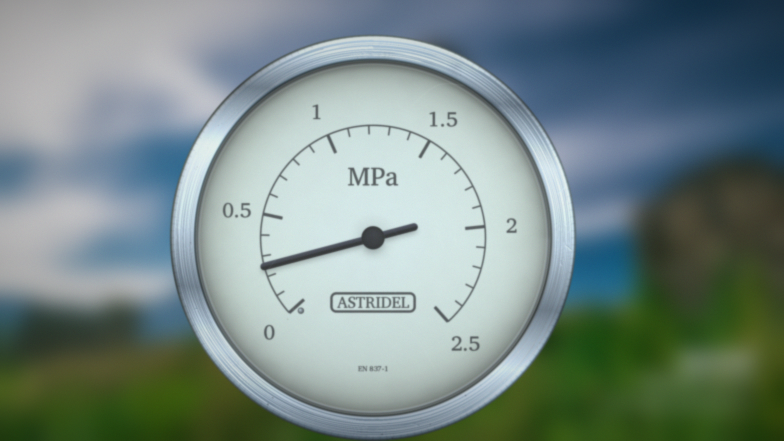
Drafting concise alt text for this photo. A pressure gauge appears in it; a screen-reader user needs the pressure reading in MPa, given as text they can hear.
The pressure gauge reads 0.25 MPa
